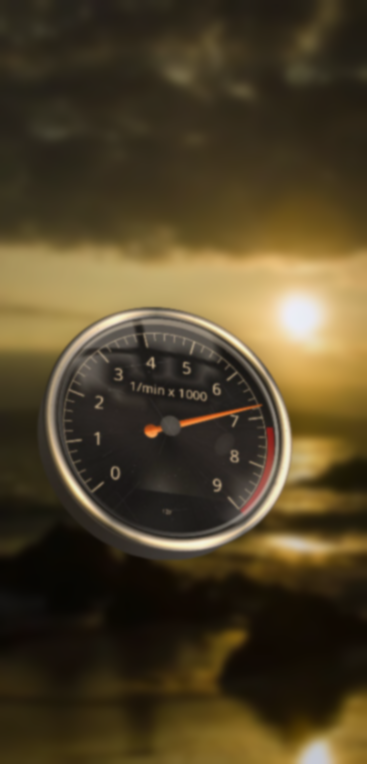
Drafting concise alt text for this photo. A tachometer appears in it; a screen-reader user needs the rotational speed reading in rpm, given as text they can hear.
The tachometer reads 6800 rpm
